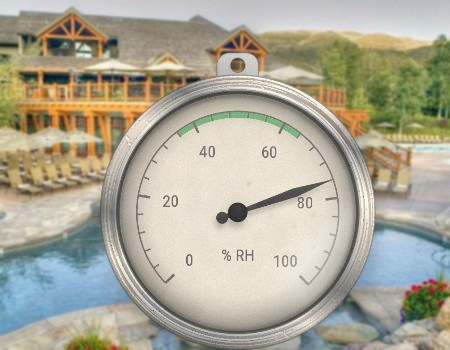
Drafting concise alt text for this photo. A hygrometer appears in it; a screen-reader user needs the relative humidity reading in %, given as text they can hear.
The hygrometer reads 76 %
